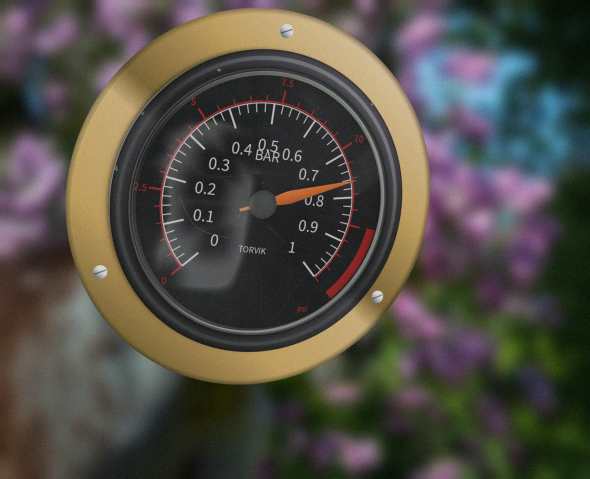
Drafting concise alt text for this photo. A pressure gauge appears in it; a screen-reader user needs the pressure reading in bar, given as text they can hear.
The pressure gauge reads 0.76 bar
